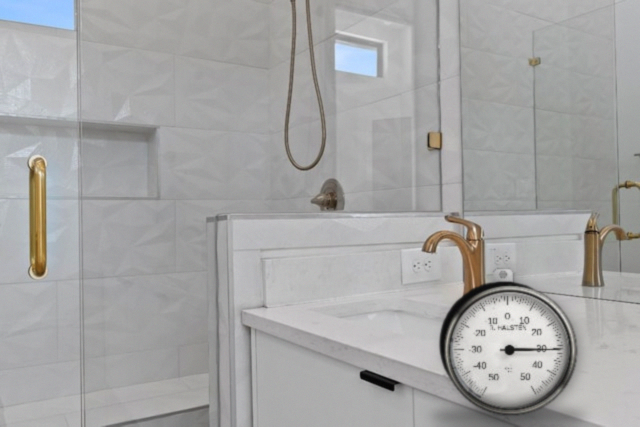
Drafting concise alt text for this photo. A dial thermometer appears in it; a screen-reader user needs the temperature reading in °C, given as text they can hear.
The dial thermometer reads 30 °C
